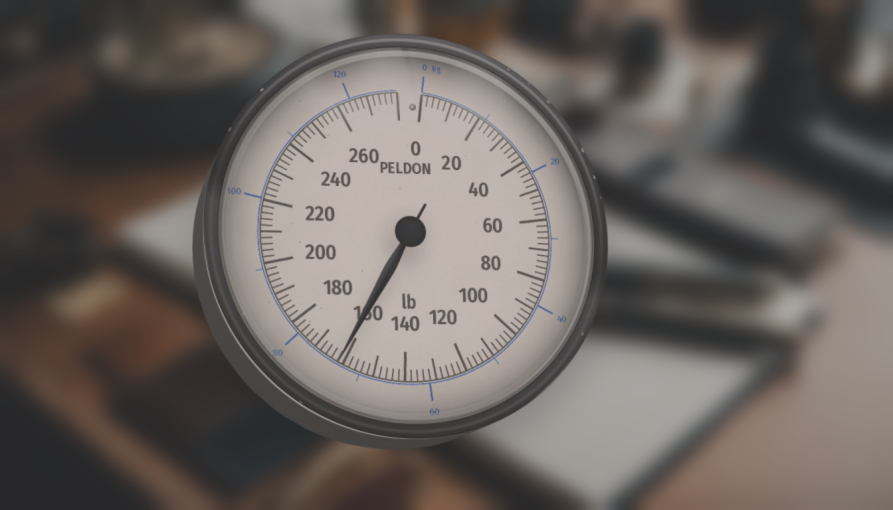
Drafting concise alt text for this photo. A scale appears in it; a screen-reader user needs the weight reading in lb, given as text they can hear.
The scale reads 162 lb
